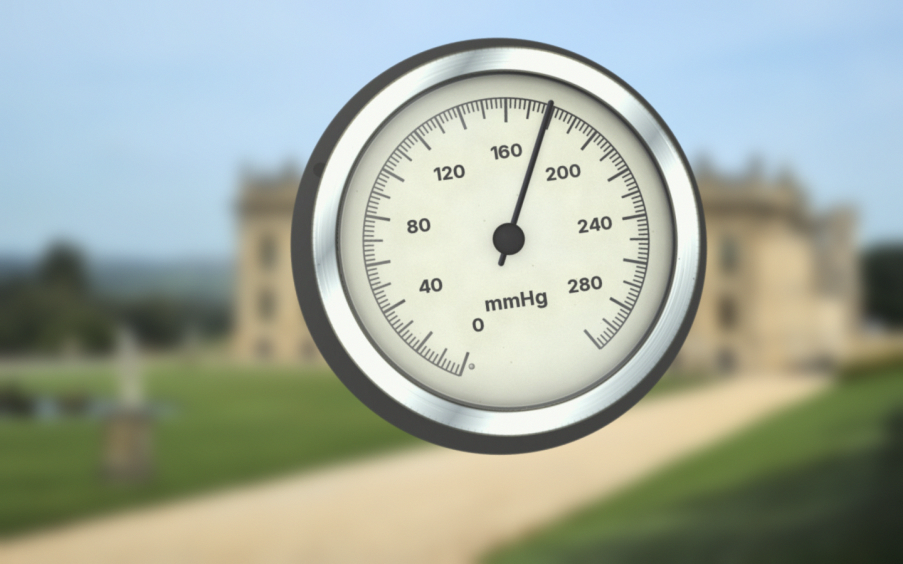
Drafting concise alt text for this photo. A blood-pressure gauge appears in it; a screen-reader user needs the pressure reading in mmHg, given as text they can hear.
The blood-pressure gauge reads 178 mmHg
